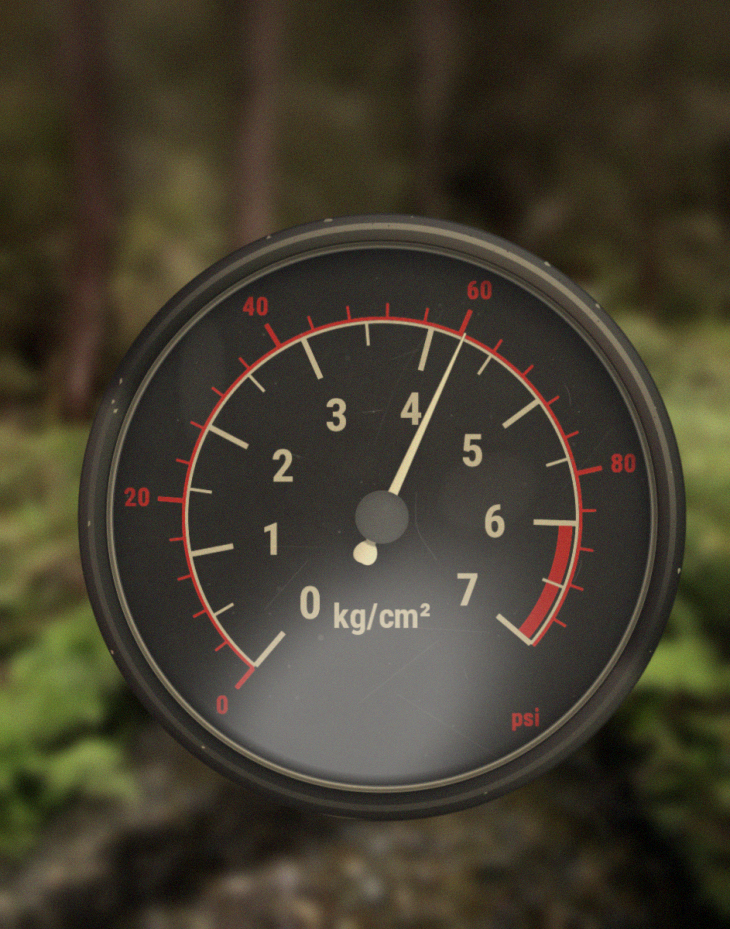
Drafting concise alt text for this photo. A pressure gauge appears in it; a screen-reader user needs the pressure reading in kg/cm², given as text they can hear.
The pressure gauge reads 4.25 kg/cm²
